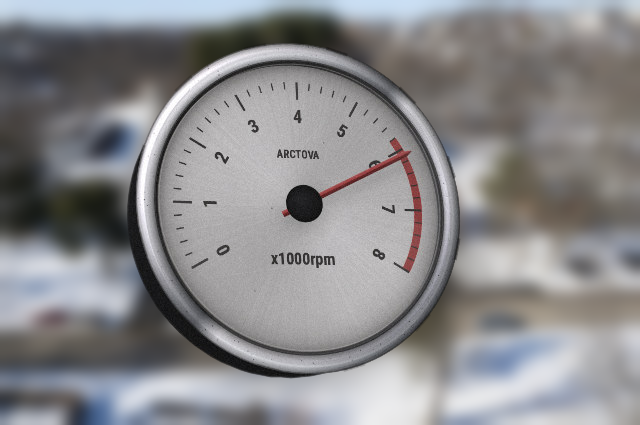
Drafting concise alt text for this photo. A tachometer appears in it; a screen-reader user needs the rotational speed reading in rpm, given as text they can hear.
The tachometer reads 6100 rpm
